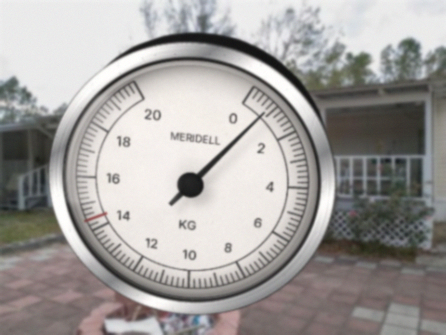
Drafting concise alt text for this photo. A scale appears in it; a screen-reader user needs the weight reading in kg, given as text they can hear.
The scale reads 0.8 kg
